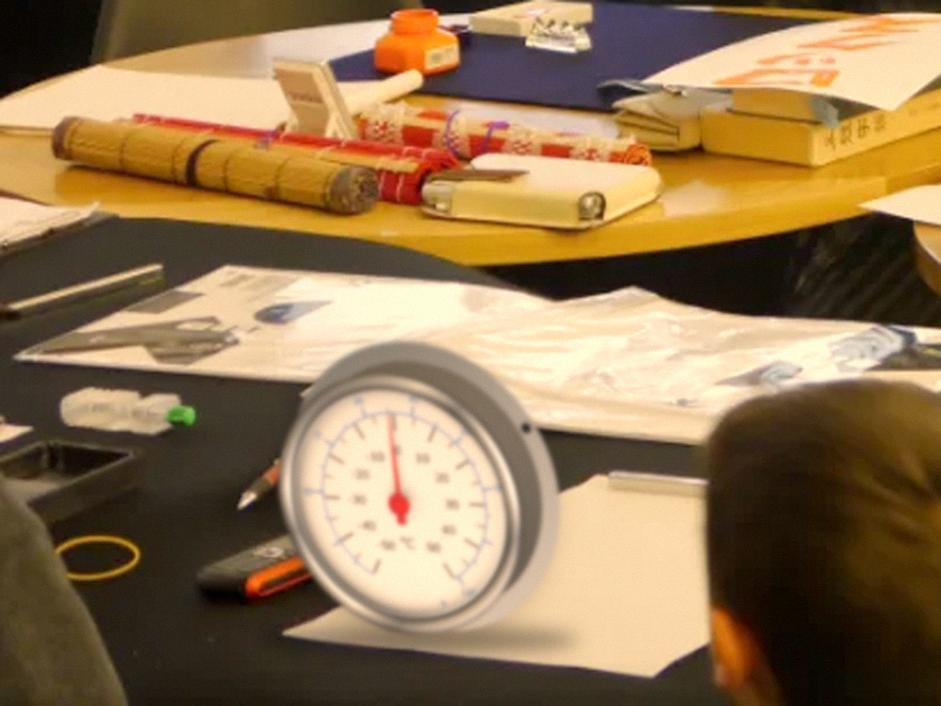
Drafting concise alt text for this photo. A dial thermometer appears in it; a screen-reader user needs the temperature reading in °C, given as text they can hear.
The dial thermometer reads 0 °C
